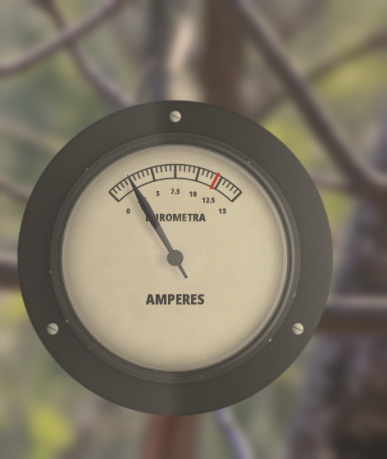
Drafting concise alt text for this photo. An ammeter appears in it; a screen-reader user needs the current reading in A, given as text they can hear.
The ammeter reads 2.5 A
